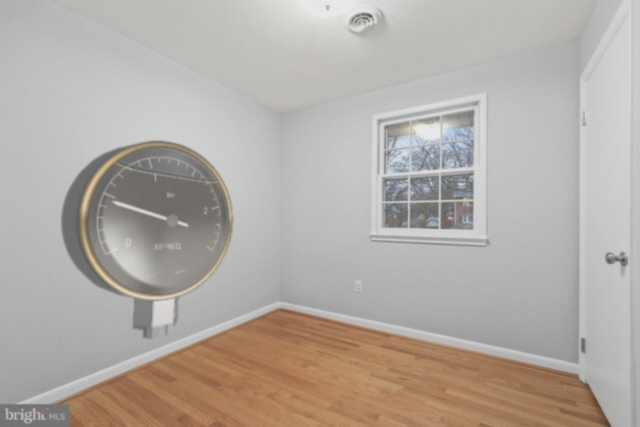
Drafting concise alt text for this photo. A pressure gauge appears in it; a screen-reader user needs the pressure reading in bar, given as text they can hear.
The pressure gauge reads 0.45 bar
